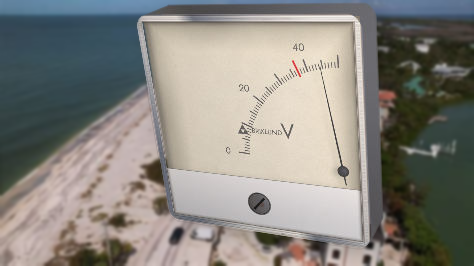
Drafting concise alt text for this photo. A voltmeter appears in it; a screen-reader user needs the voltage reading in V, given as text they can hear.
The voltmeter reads 45 V
